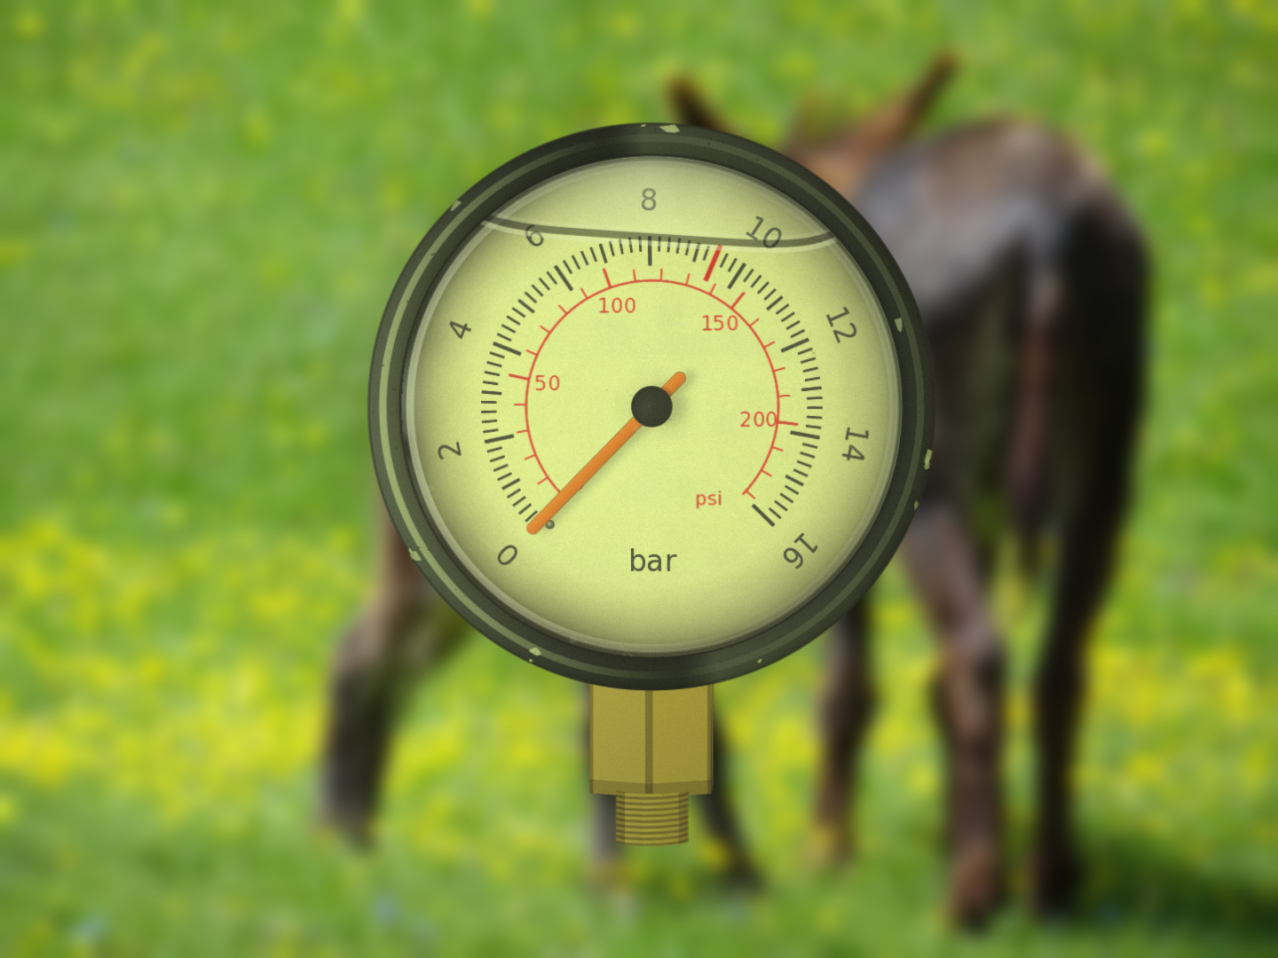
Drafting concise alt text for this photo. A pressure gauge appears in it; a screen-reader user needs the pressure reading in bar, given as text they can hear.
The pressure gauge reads 0 bar
